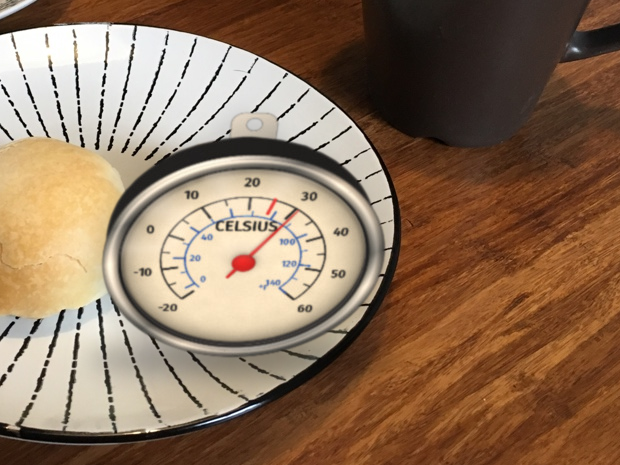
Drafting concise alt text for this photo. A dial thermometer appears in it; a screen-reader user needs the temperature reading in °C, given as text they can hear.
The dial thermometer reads 30 °C
